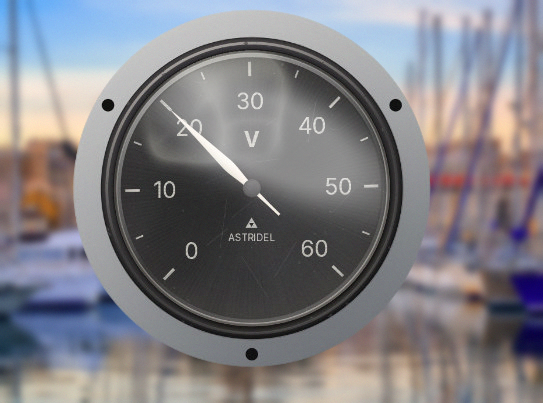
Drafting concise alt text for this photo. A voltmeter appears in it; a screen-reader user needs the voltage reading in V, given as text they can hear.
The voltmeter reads 20 V
